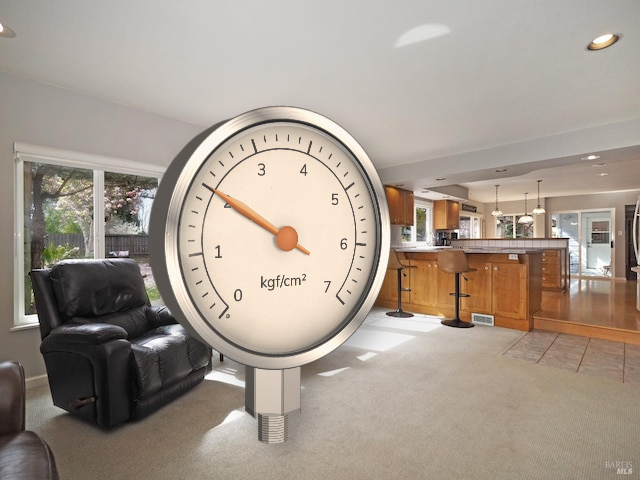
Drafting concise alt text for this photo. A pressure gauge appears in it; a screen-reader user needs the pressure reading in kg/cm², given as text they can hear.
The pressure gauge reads 2 kg/cm²
